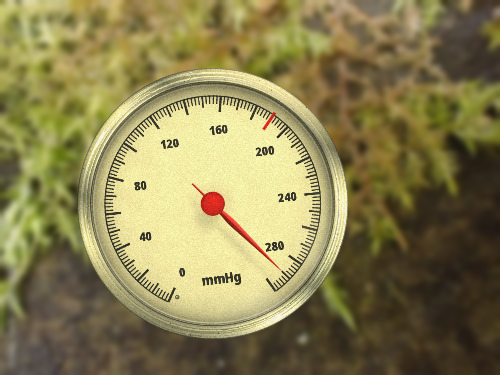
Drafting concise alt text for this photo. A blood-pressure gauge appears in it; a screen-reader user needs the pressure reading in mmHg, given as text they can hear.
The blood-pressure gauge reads 290 mmHg
